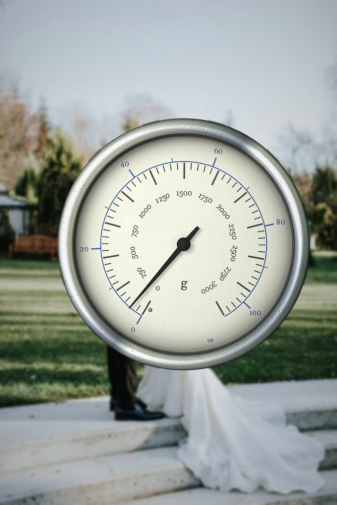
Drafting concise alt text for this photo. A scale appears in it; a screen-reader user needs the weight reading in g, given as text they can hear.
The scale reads 100 g
